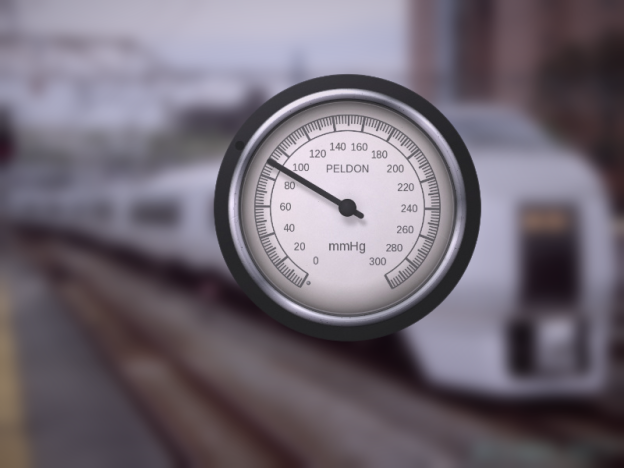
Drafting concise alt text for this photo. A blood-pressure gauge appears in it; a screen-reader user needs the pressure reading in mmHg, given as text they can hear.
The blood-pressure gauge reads 90 mmHg
